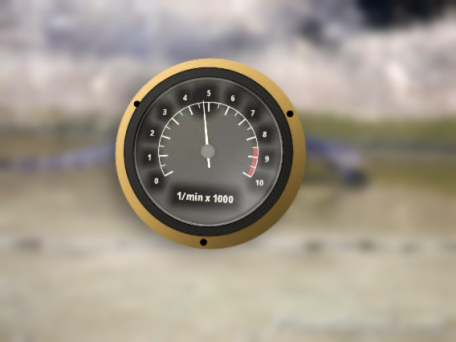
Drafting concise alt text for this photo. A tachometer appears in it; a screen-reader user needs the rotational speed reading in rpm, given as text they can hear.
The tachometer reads 4750 rpm
